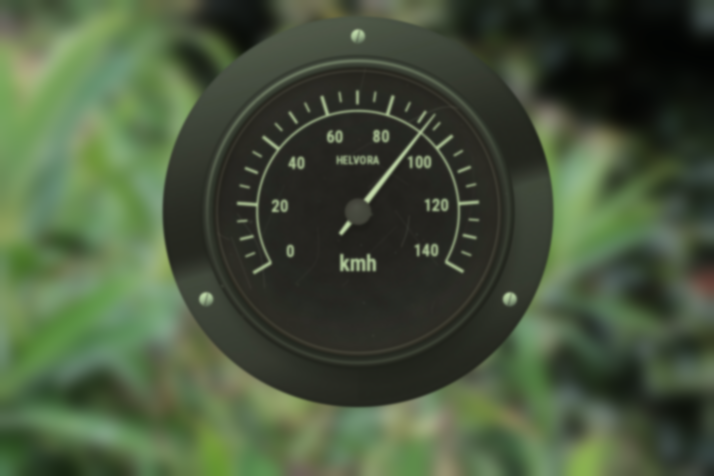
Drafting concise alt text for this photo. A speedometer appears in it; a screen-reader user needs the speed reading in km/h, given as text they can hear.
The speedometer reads 92.5 km/h
